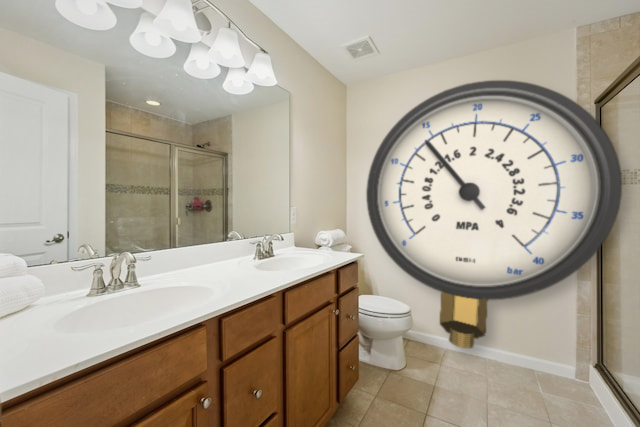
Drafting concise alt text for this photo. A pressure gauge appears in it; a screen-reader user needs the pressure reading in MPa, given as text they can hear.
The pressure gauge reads 1.4 MPa
